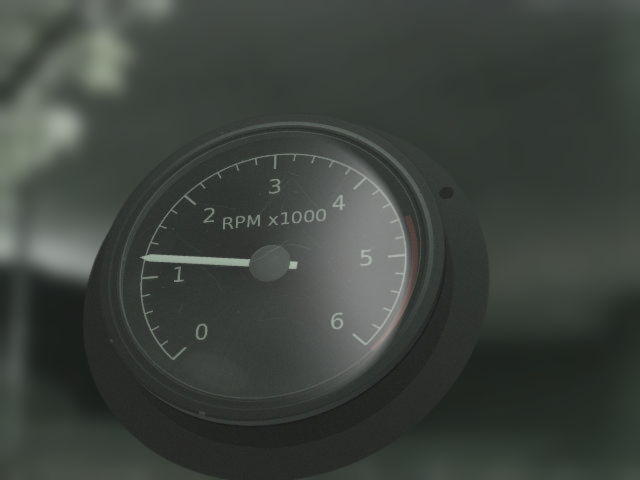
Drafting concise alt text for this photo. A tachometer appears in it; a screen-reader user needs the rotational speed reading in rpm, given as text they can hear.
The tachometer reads 1200 rpm
